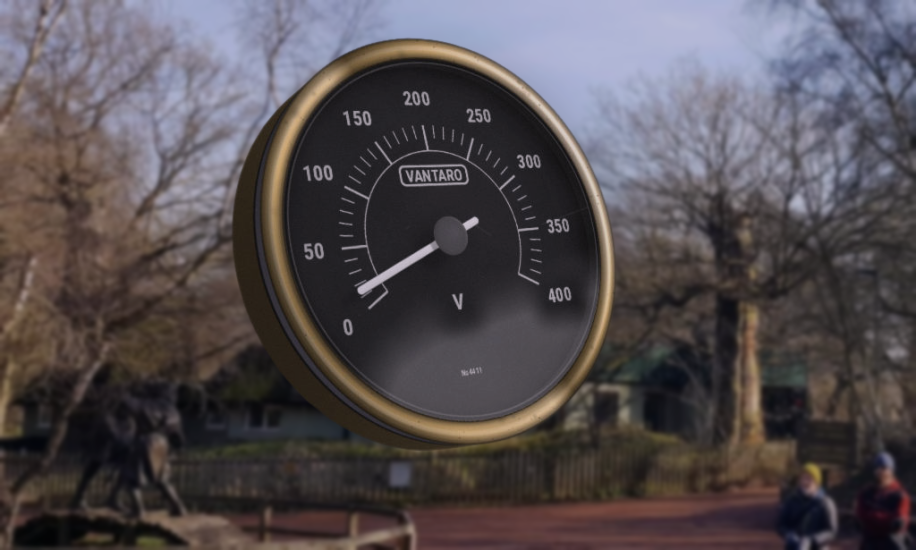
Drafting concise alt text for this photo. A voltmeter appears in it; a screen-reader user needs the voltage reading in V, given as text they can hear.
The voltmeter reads 15 V
